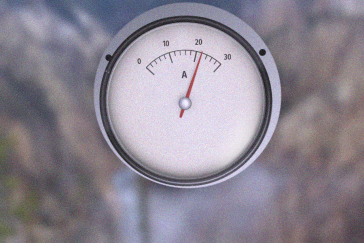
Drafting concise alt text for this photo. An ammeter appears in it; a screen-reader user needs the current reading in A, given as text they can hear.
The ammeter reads 22 A
